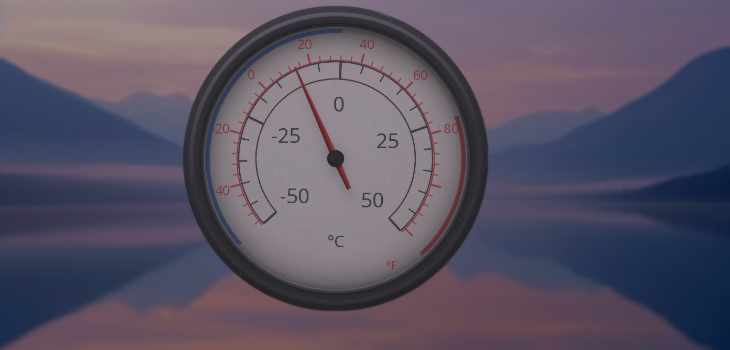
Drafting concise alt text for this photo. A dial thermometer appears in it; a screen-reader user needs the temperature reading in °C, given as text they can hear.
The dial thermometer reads -10 °C
